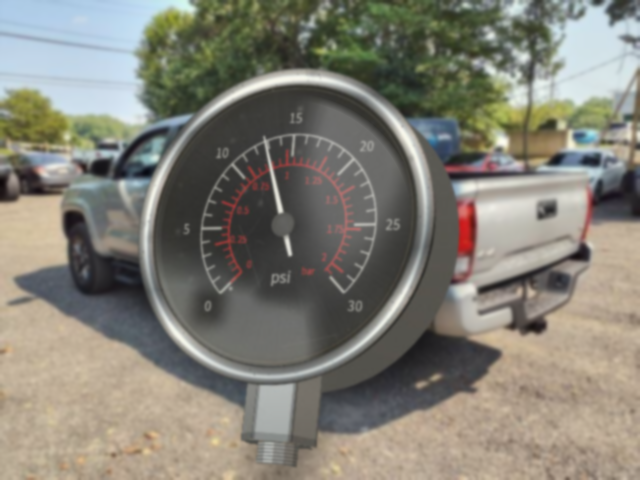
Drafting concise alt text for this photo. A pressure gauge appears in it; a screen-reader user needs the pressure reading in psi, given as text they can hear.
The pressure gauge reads 13 psi
